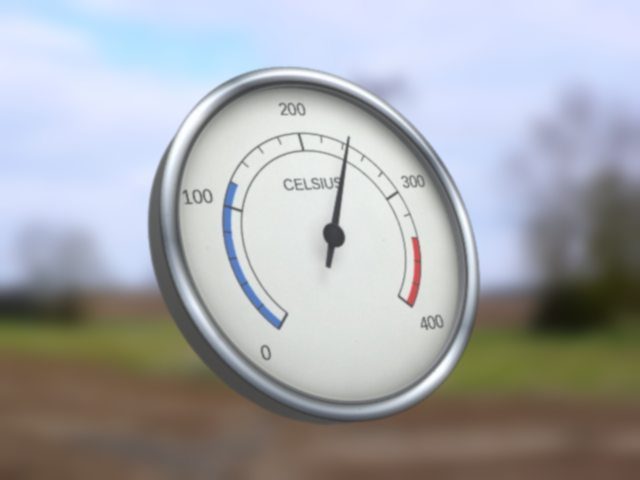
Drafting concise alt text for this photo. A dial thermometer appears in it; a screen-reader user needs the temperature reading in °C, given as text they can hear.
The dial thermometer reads 240 °C
